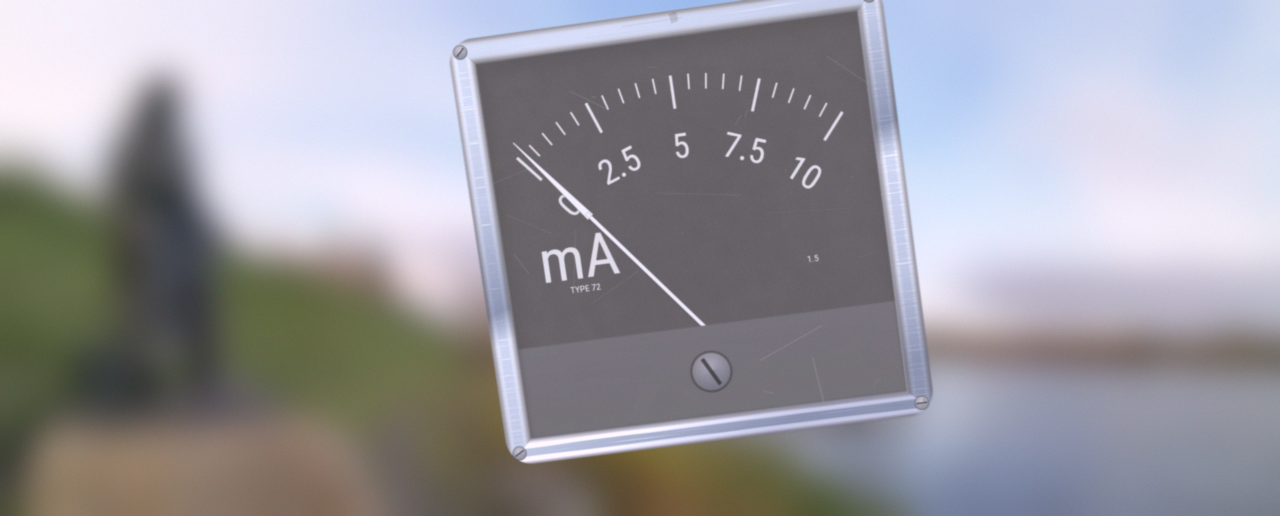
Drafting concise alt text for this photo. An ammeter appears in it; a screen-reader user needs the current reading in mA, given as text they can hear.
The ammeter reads 0.25 mA
